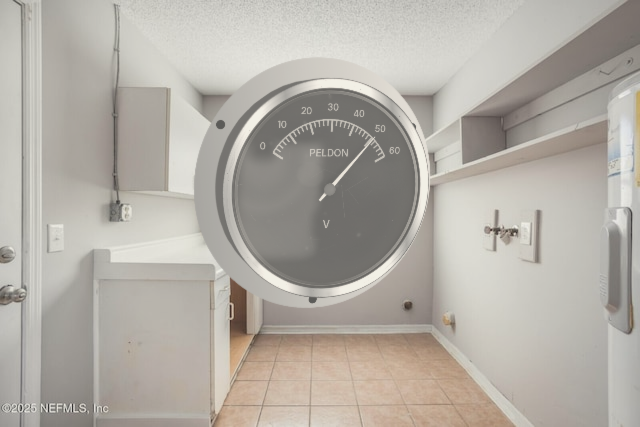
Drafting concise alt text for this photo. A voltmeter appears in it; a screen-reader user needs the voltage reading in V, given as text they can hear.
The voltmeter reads 50 V
